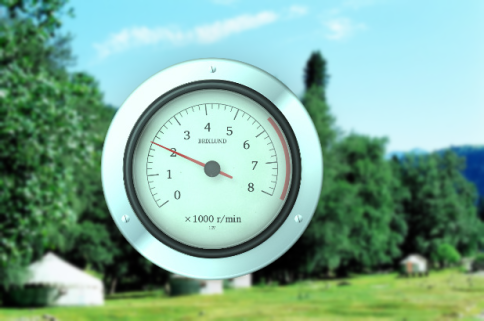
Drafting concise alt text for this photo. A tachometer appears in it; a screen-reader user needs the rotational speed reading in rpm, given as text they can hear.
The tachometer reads 2000 rpm
